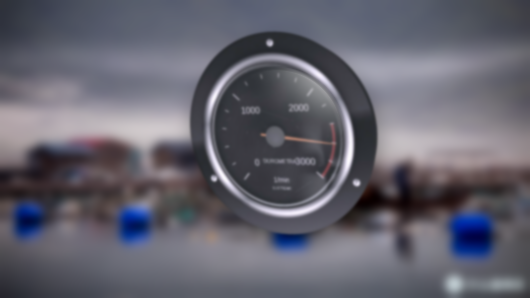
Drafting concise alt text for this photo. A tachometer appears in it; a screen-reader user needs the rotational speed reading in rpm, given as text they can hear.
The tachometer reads 2600 rpm
